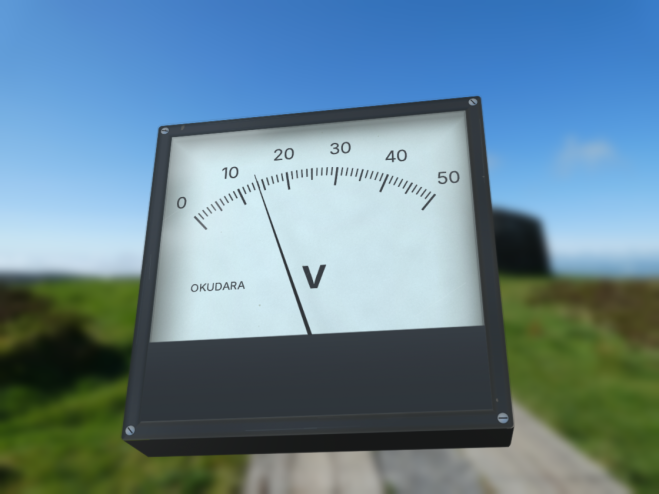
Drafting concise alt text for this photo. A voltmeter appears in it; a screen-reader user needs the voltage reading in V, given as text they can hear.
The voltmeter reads 14 V
